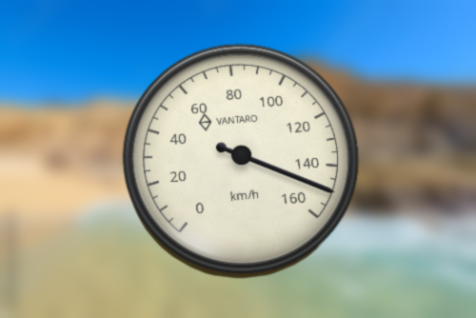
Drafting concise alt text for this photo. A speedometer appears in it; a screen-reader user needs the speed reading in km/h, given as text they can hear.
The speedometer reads 150 km/h
